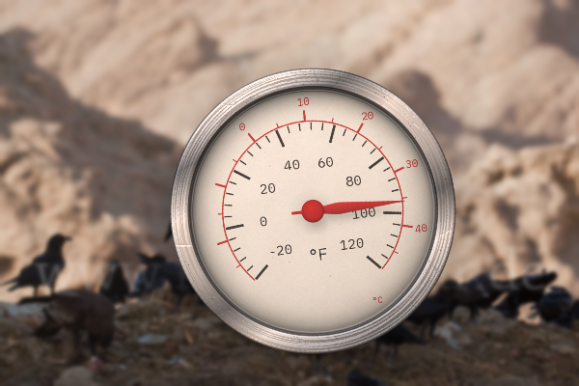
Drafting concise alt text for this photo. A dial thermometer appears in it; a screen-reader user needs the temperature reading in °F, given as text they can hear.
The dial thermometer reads 96 °F
